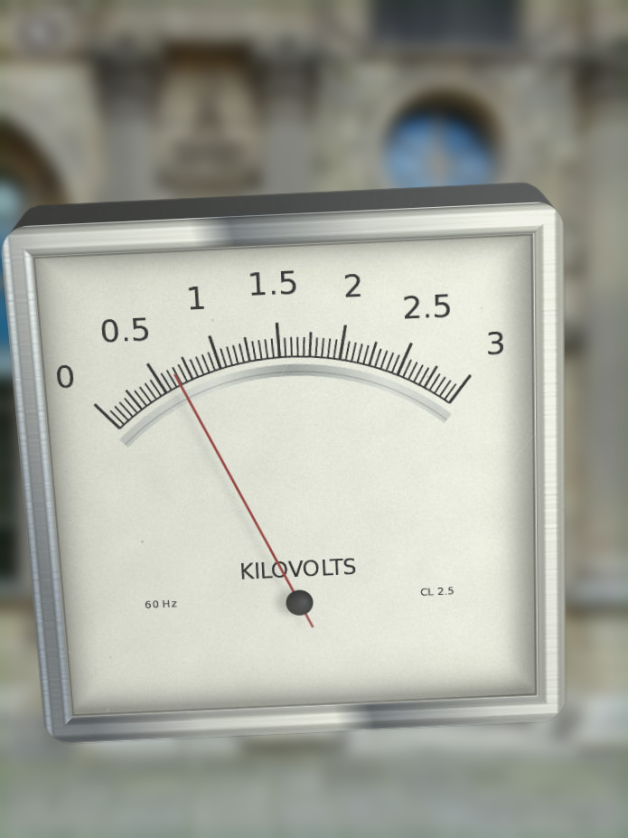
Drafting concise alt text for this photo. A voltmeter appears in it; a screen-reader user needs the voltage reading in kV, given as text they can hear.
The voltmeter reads 0.65 kV
